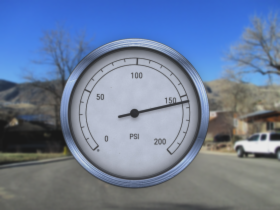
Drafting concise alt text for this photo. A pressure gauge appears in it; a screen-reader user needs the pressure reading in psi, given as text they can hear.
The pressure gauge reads 155 psi
